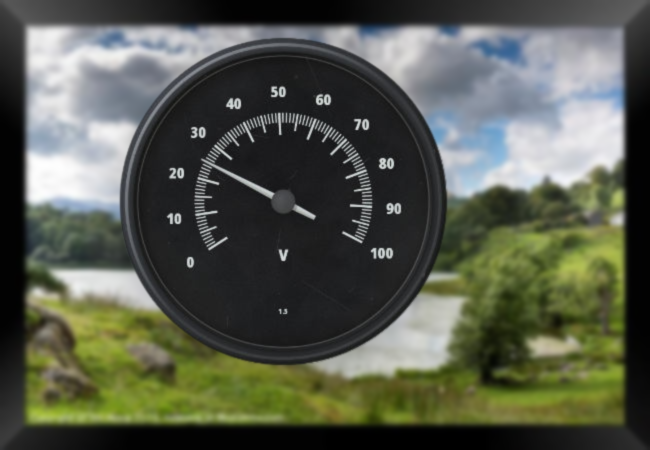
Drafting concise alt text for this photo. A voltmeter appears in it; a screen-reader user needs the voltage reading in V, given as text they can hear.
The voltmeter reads 25 V
